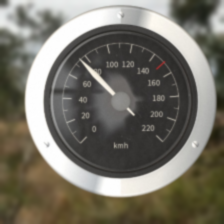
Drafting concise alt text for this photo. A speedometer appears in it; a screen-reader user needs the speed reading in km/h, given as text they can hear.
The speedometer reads 75 km/h
